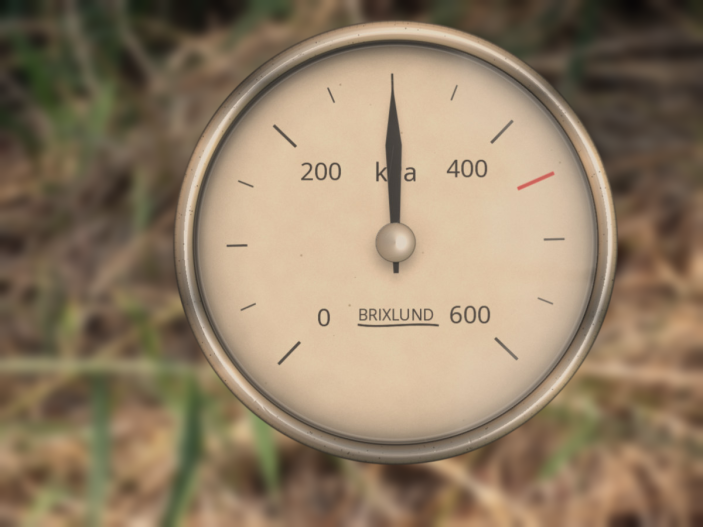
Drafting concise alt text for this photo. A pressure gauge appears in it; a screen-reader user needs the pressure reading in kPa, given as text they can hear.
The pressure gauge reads 300 kPa
